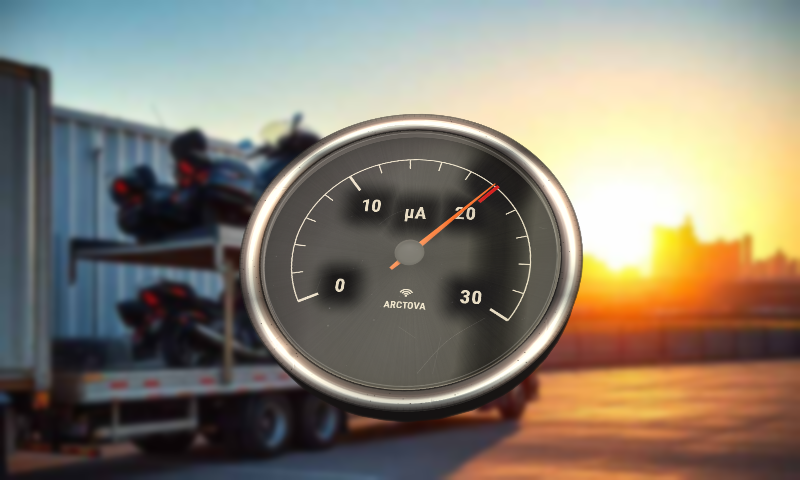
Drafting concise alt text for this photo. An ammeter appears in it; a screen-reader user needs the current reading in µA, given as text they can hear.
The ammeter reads 20 µA
